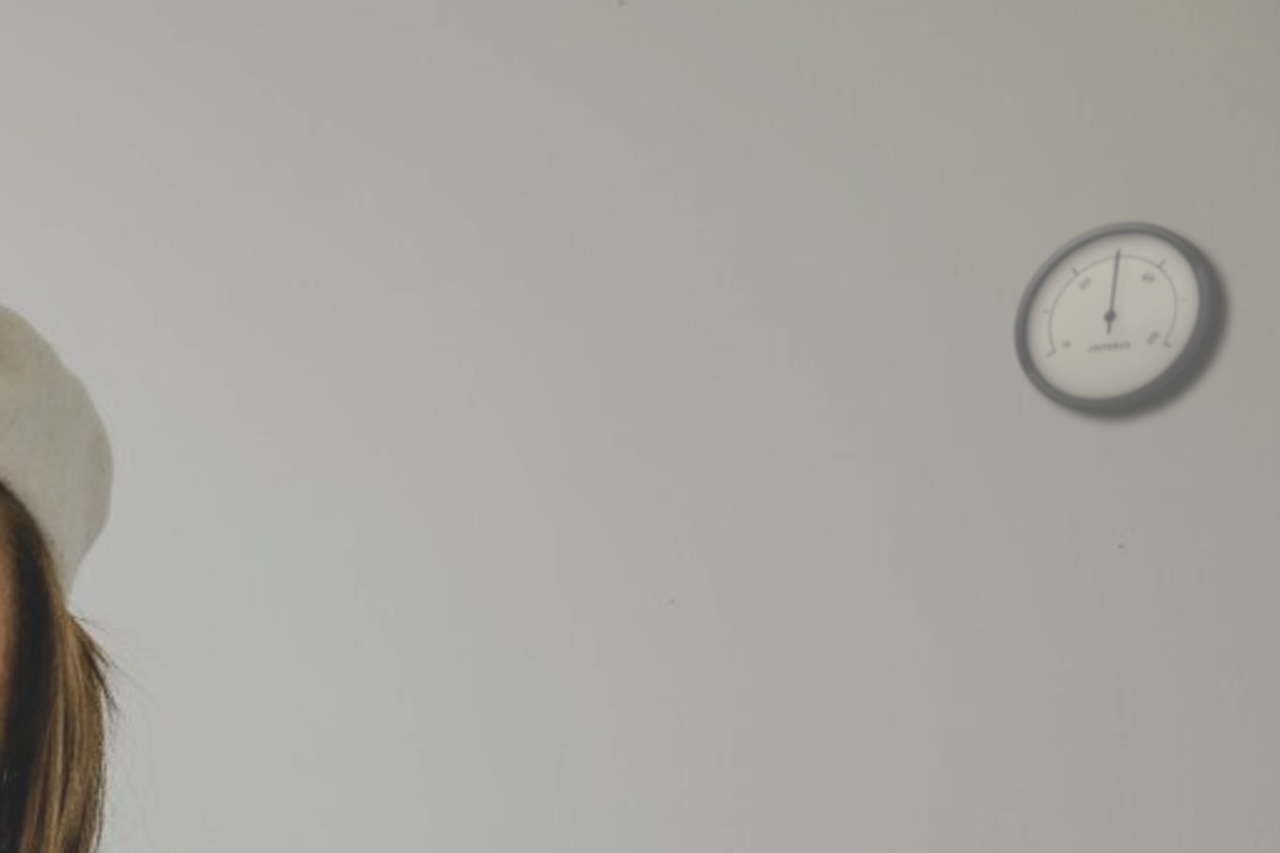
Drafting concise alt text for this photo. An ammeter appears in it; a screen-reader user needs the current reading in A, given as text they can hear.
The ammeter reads 30 A
